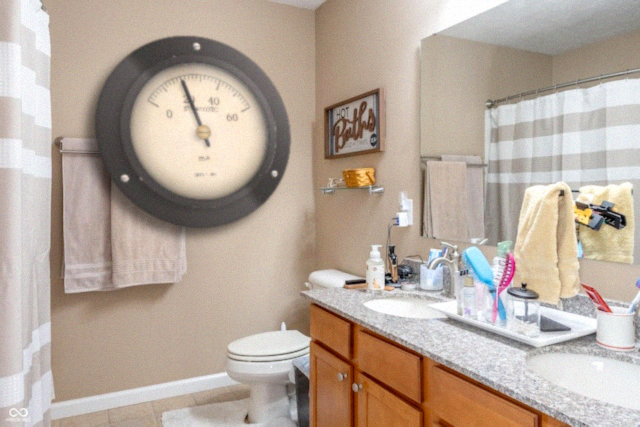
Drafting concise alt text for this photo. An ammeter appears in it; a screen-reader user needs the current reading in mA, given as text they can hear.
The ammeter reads 20 mA
